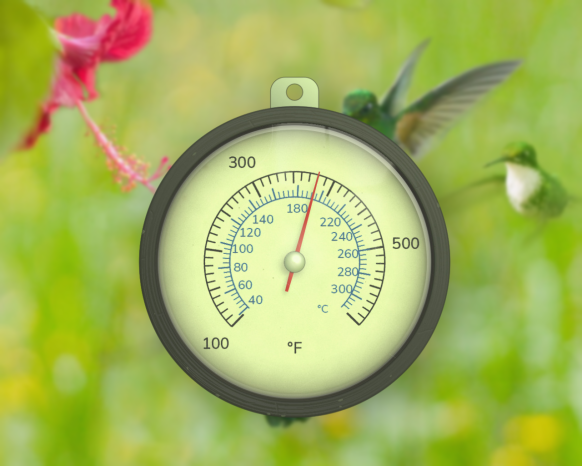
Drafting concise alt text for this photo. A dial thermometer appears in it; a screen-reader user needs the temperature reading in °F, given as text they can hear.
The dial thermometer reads 380 °F
